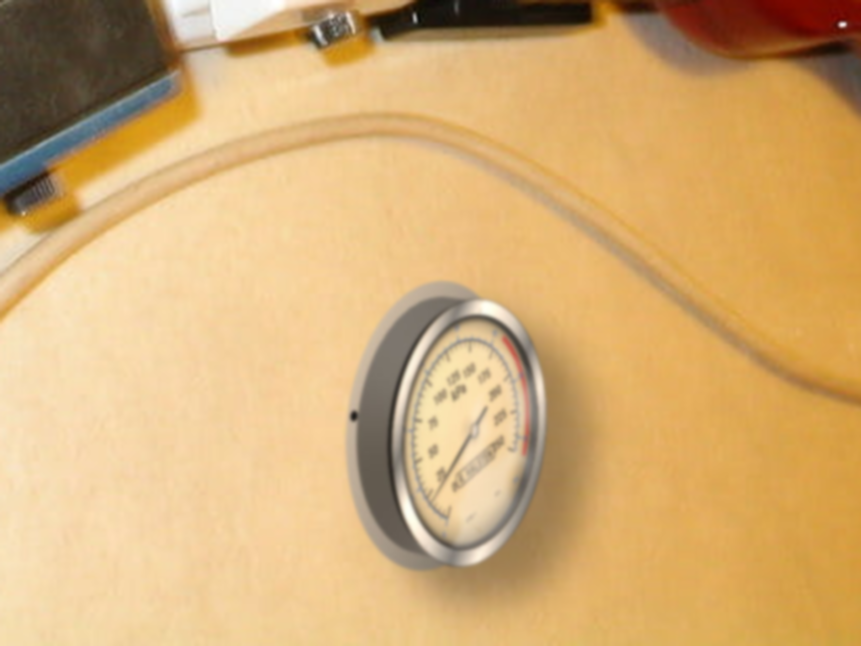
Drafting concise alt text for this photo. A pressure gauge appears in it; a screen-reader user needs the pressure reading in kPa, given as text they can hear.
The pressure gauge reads 25 kPa
